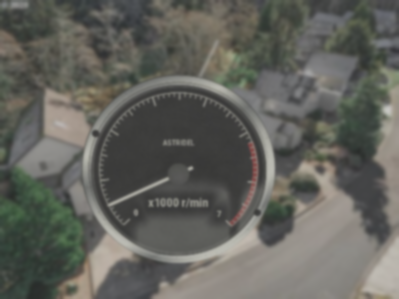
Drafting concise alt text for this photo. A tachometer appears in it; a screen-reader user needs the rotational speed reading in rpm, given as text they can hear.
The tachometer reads 500 rpm
